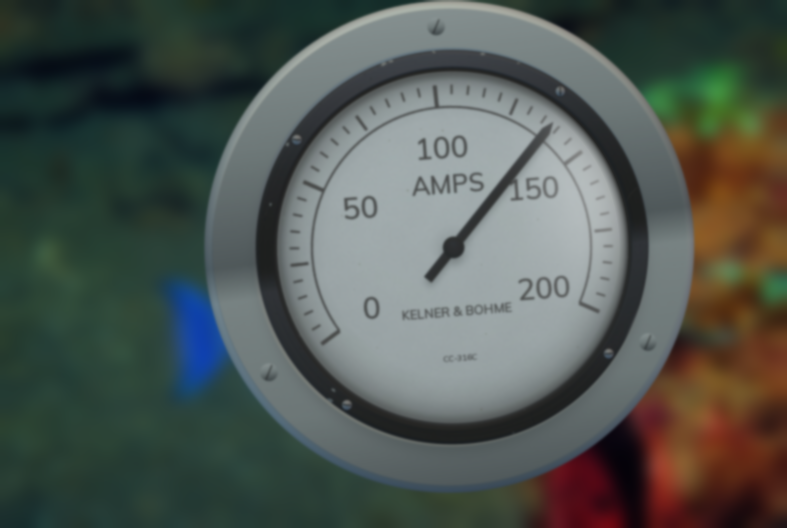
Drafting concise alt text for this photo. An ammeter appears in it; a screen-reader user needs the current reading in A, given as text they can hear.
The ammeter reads 137.5 A
